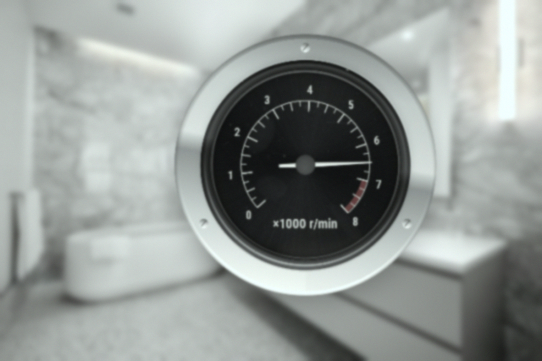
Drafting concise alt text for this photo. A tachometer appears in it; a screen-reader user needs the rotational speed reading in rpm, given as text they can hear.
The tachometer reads 6500 rpm
